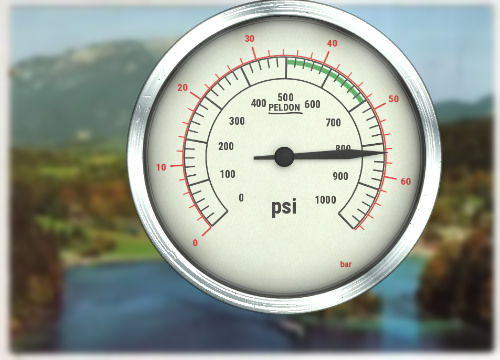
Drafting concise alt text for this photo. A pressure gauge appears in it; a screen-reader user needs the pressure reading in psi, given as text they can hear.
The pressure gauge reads 820 psi
